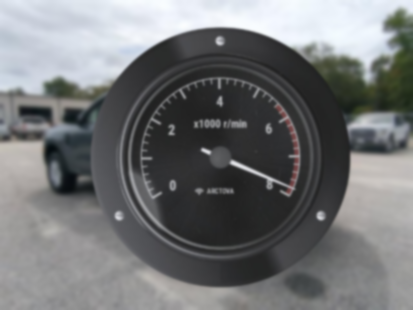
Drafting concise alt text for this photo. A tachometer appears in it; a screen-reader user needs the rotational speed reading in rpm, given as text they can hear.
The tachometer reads 7800 rpm
